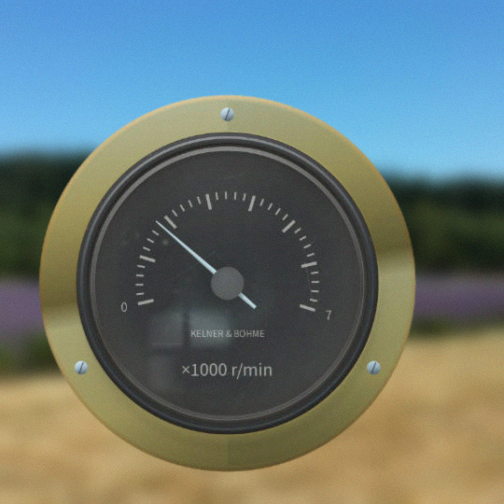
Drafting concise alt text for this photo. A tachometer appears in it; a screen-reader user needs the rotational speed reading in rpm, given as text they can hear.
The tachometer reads 1800 rpm
